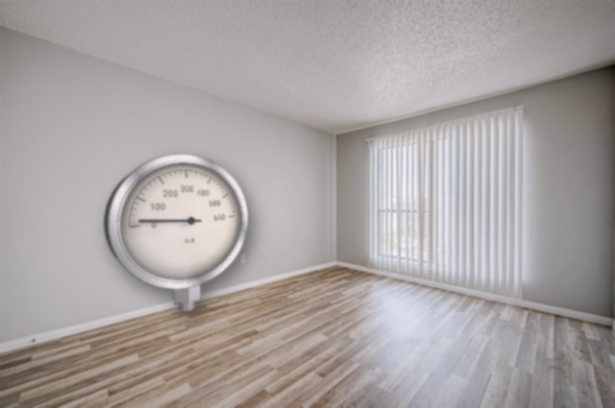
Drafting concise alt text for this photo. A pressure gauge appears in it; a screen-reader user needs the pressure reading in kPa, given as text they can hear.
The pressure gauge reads 20 kPa
